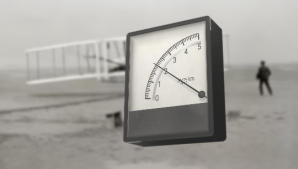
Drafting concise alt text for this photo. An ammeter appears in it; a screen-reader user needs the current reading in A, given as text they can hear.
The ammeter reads 2 A
